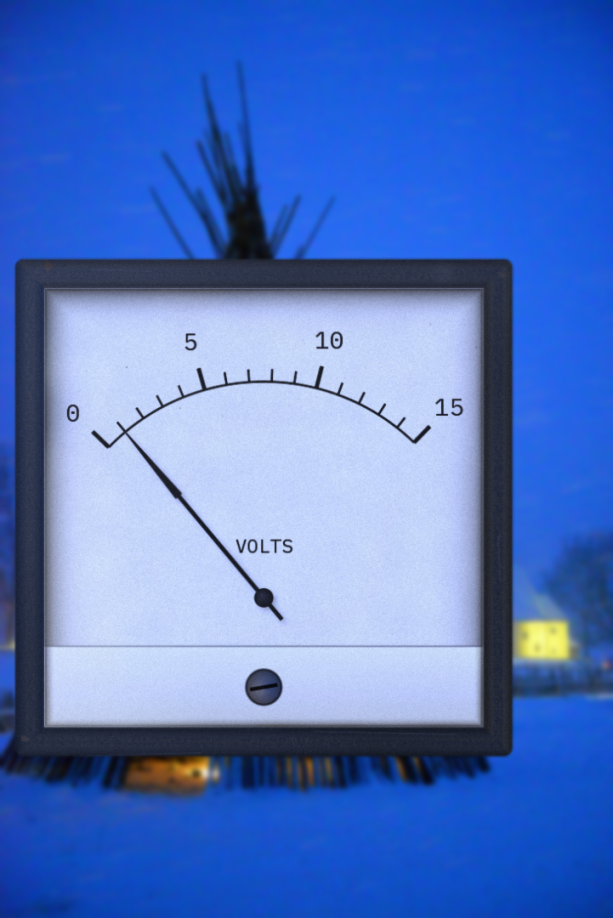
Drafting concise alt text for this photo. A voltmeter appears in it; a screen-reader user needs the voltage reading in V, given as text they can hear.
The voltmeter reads 1 V
